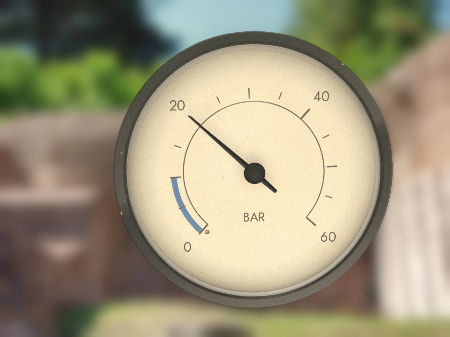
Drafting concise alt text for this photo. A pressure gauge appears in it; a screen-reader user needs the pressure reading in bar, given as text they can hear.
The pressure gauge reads 20 bar
